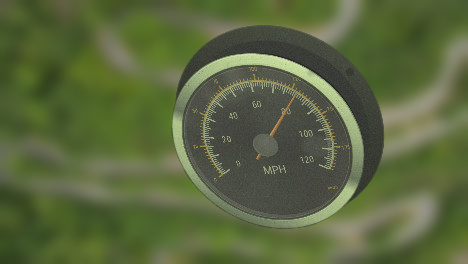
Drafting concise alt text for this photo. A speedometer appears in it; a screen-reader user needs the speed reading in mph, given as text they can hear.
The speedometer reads 80 mph
